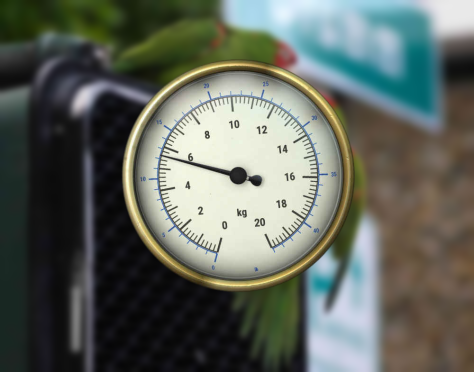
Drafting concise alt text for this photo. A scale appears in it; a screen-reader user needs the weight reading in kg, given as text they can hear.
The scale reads 5.6 kg
